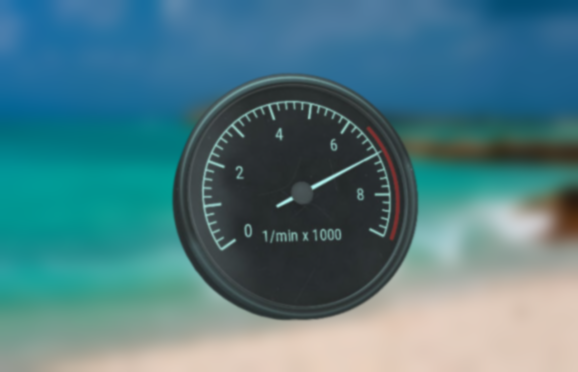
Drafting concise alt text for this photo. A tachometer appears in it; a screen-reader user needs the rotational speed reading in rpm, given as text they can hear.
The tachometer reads 7000 rpm
